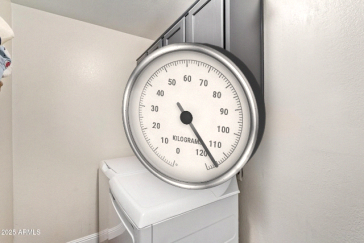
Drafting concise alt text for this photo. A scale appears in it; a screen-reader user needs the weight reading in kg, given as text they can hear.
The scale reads 115 kg
